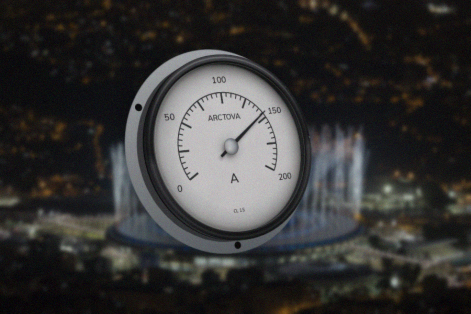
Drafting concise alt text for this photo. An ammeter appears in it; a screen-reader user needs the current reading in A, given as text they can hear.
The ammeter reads 145 A
